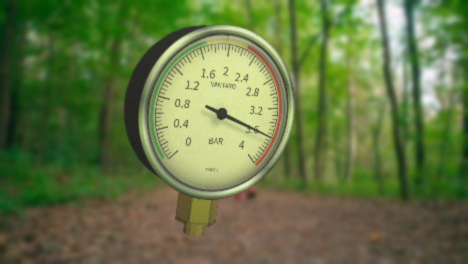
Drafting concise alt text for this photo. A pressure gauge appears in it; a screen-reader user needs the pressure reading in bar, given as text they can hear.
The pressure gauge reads 3.6 bar
